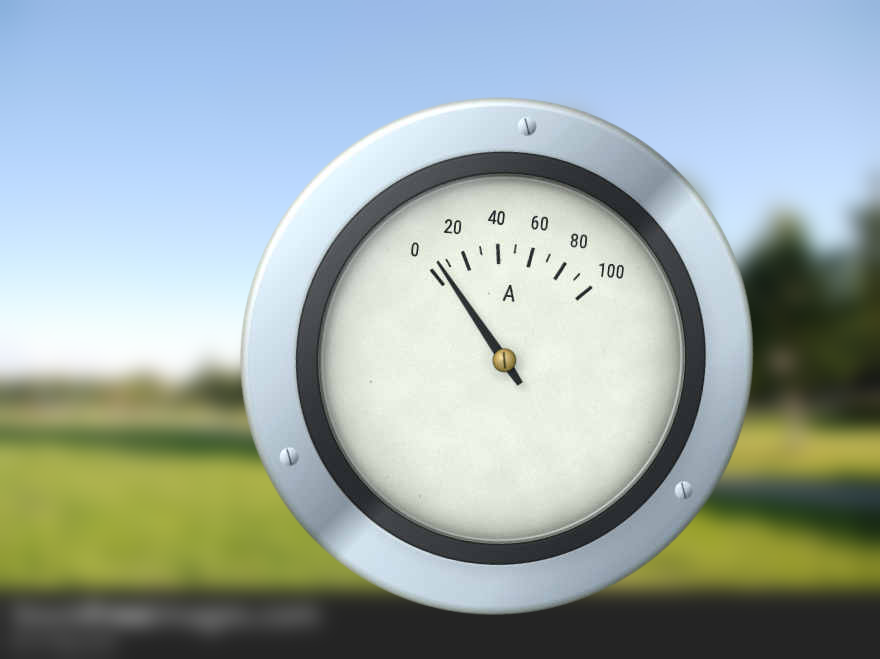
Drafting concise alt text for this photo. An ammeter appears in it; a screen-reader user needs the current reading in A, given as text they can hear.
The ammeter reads 5 A
